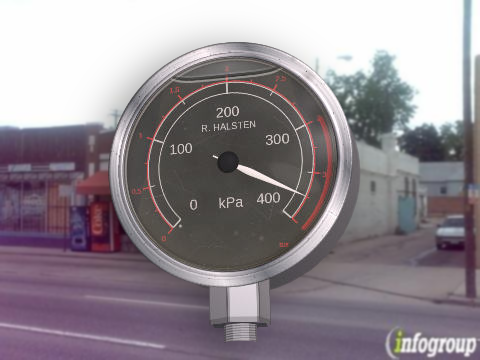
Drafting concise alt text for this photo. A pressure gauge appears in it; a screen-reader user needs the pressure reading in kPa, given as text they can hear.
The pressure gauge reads 375 kPa
